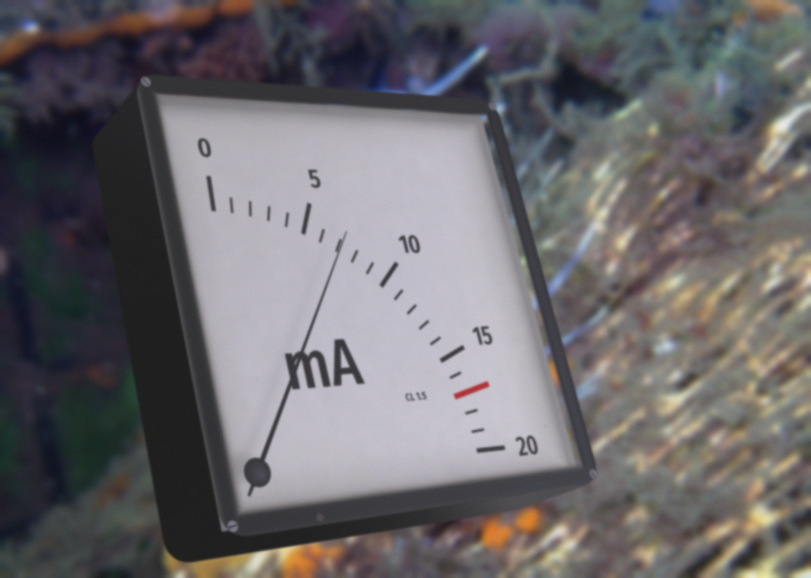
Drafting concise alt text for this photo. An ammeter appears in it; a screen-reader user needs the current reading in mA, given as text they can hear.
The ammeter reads 7 mA
